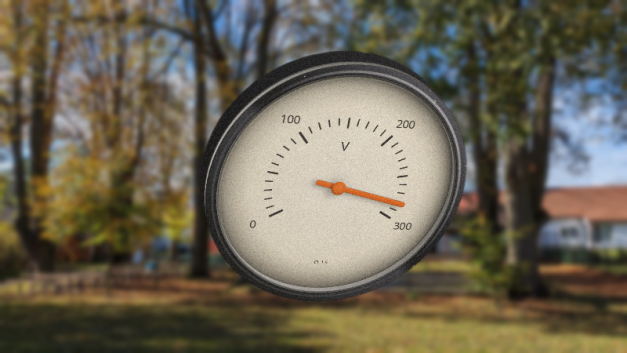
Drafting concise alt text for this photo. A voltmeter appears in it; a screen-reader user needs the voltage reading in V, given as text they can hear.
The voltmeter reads 280 V
